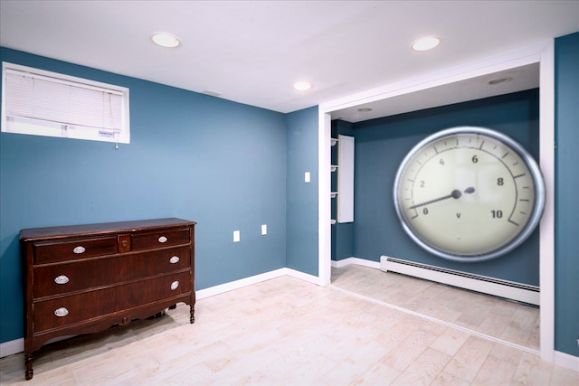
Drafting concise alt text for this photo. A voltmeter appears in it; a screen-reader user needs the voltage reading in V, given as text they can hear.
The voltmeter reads 0.5 V
